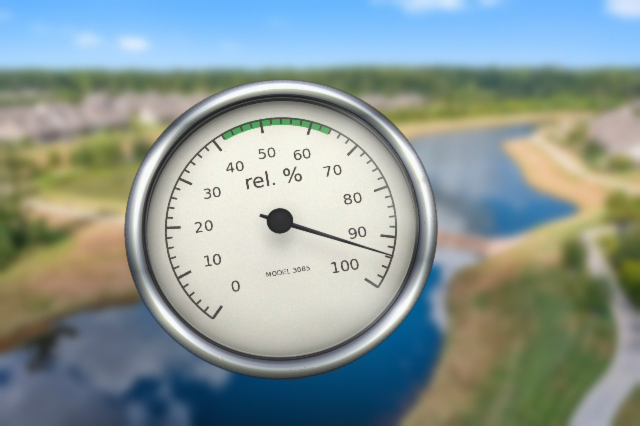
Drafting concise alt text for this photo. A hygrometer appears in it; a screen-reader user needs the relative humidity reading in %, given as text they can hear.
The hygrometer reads 94 %
